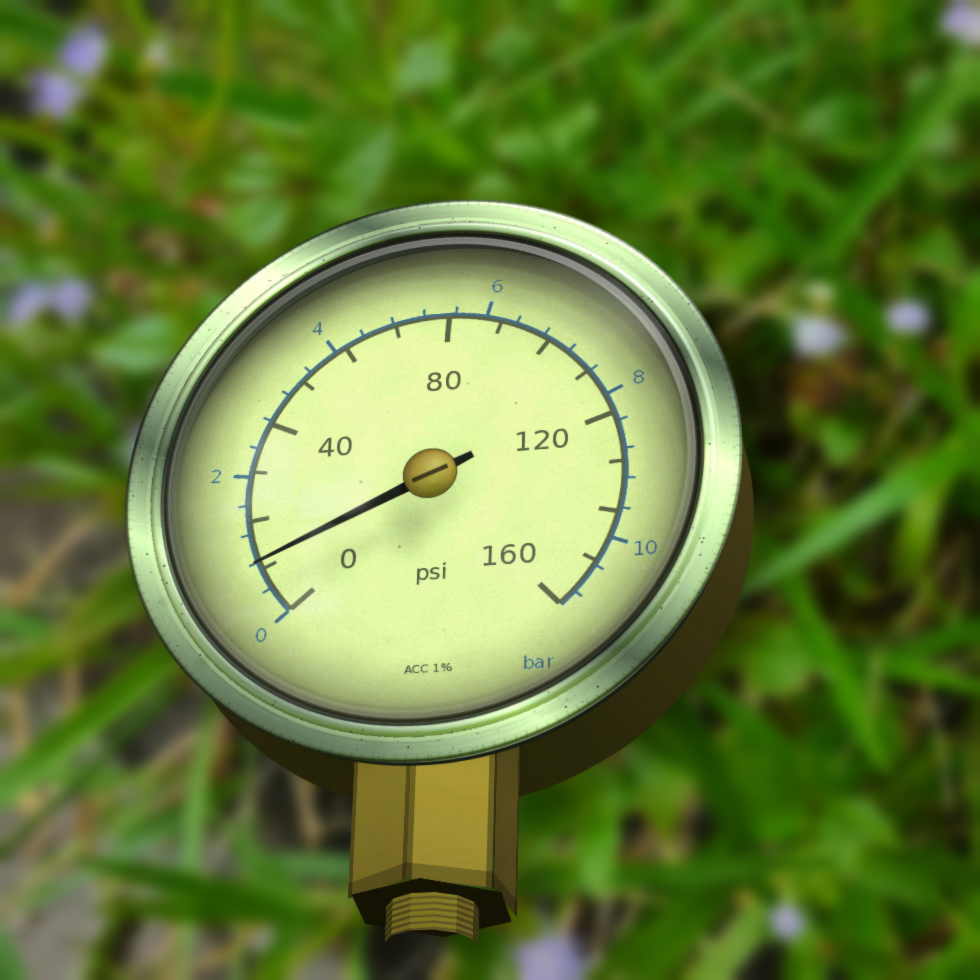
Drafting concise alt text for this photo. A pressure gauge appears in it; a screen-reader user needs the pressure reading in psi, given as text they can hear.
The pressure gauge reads 10 psi
